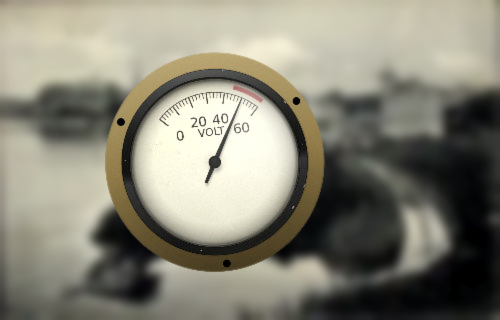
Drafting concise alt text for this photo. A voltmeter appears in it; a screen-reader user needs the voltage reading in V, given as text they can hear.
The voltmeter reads 50 V
